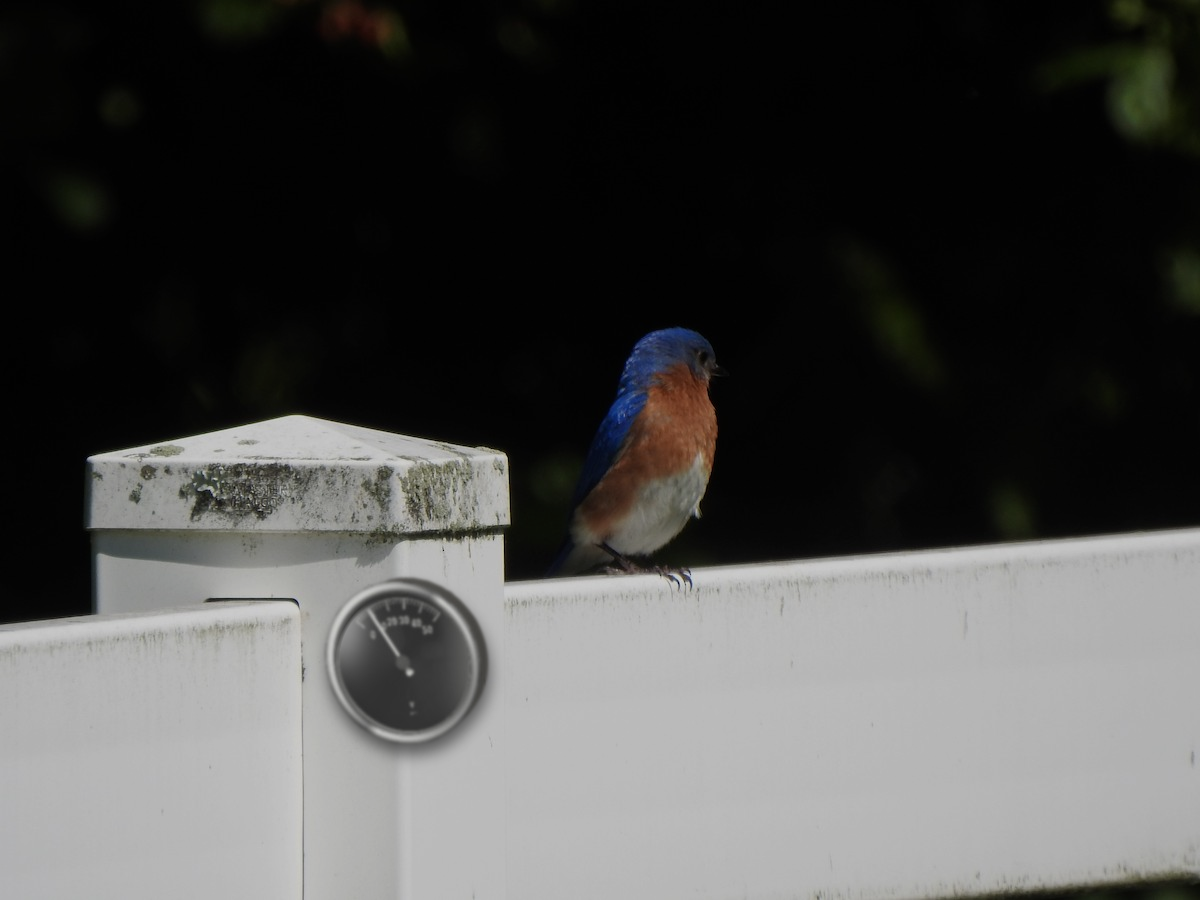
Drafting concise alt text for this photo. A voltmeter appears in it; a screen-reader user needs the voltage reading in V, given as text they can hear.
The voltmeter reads 10 V
